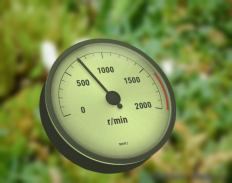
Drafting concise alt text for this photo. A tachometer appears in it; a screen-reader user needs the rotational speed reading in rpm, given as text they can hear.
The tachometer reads 700 rpm
